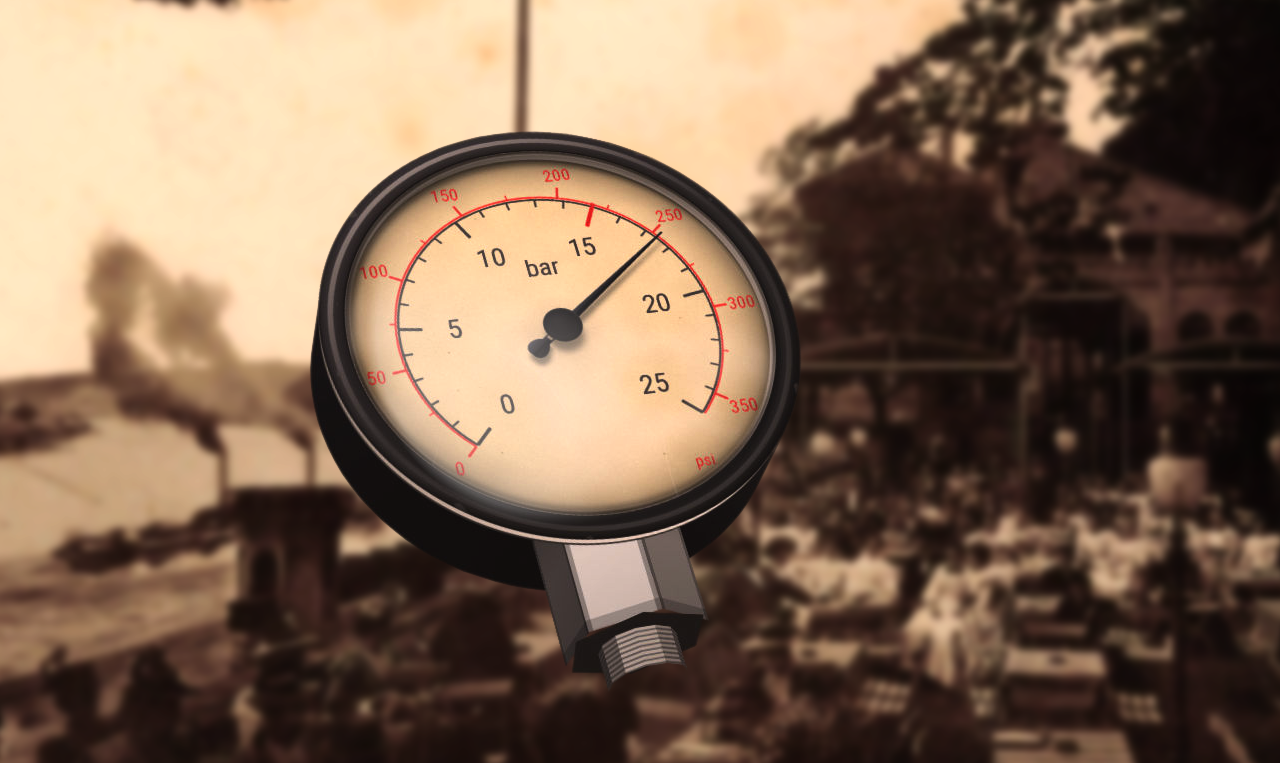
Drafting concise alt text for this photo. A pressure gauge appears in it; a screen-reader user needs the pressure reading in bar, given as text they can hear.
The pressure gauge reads 17.5 bar
